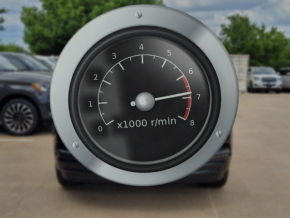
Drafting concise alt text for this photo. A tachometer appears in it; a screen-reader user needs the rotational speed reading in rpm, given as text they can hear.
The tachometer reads 6750 rpm
